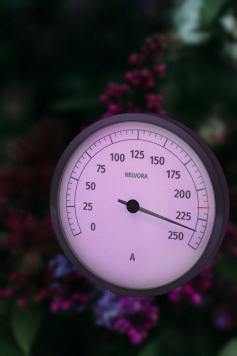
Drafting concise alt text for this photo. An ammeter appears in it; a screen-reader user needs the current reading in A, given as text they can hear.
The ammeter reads 235 A
